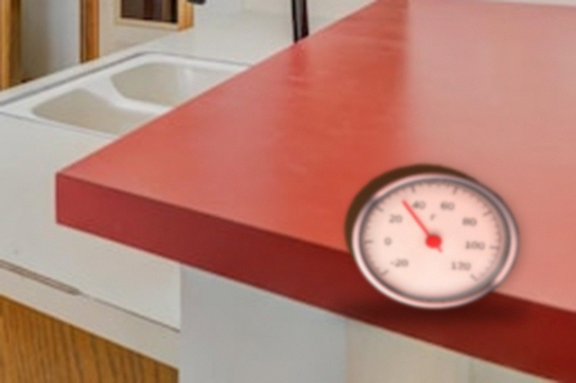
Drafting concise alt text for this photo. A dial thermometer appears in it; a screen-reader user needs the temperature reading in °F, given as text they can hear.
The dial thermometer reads 32 °F
